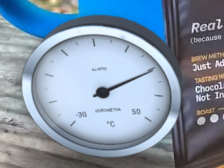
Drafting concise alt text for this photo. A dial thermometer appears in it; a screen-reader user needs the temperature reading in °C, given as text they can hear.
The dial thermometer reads 30 °C
